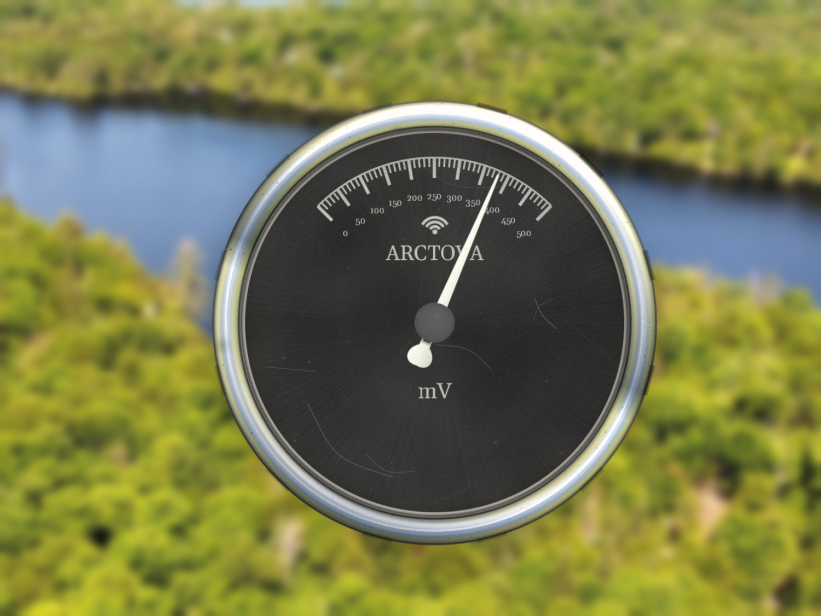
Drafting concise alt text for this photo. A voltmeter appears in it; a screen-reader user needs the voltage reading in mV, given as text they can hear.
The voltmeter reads 380 mV
